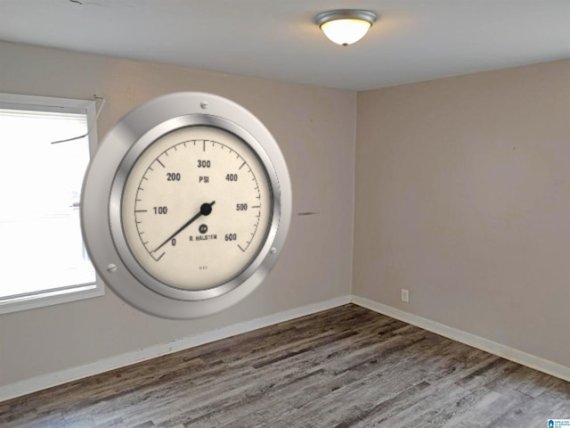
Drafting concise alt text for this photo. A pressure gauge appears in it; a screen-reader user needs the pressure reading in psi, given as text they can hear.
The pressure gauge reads 20 psi
